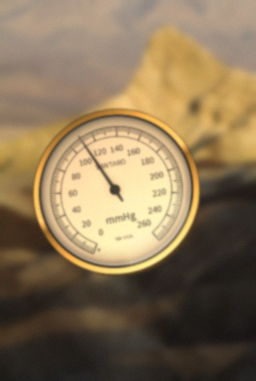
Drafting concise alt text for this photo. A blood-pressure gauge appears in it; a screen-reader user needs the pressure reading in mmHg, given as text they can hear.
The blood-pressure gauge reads 110 mmHg
